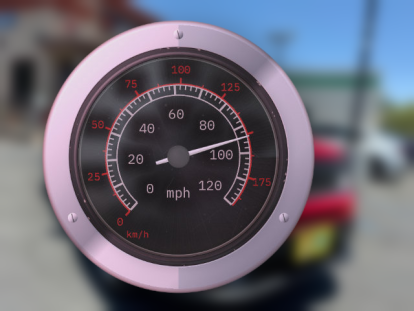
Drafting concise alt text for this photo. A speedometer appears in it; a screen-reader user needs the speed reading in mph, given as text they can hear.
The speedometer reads 94 mph
